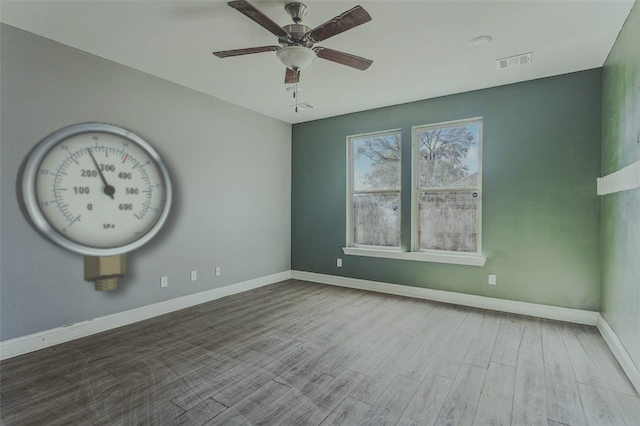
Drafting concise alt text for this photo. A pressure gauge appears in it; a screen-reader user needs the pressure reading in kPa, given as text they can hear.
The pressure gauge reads 250 kPa
